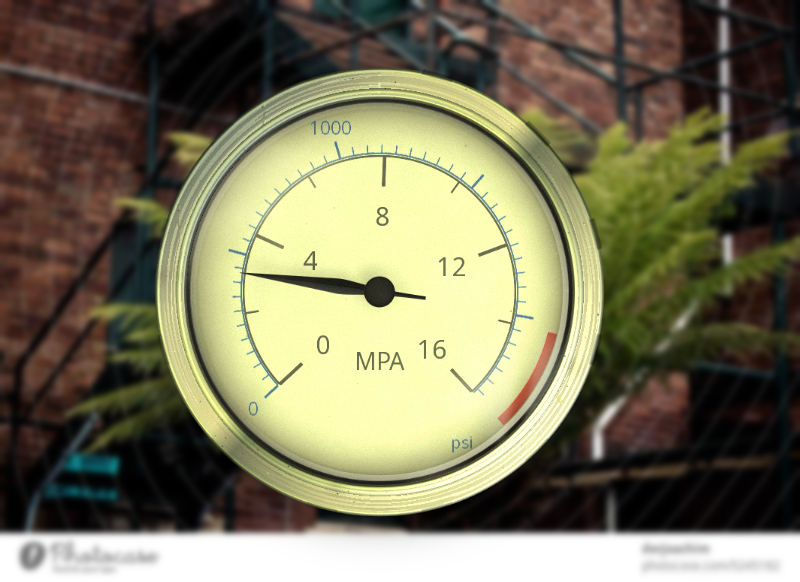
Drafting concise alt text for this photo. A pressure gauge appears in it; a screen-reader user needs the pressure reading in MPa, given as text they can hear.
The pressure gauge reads 3 MPa
